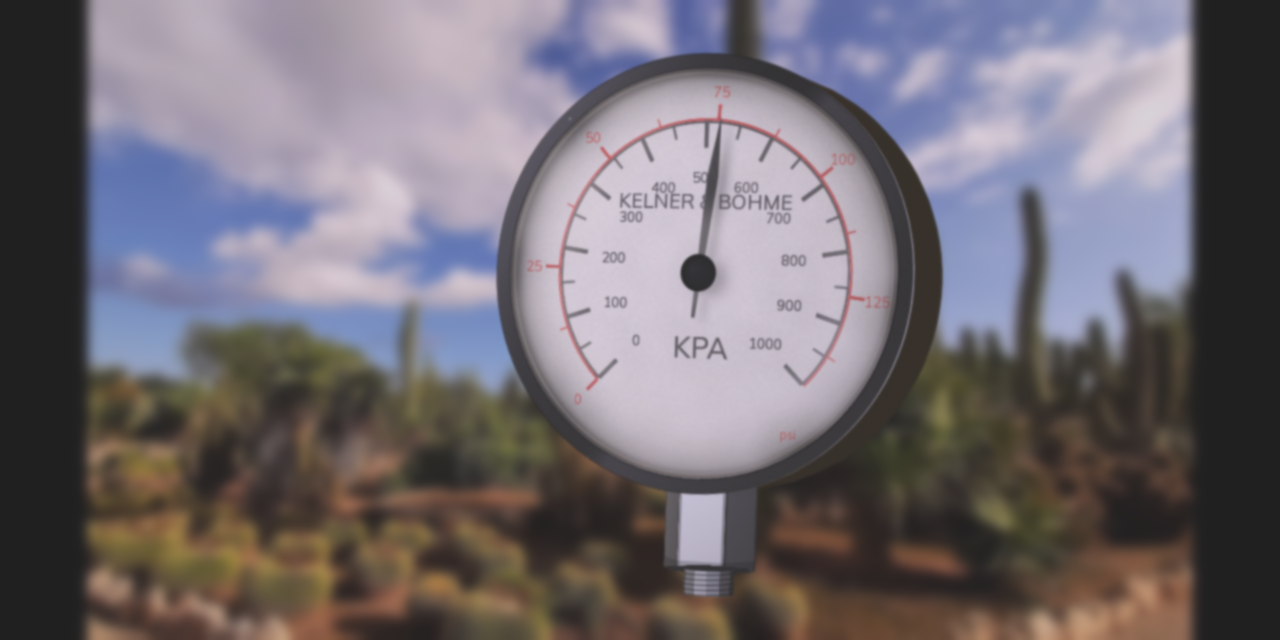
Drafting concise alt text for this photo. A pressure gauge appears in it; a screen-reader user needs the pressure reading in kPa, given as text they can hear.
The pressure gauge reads 525 kPa
